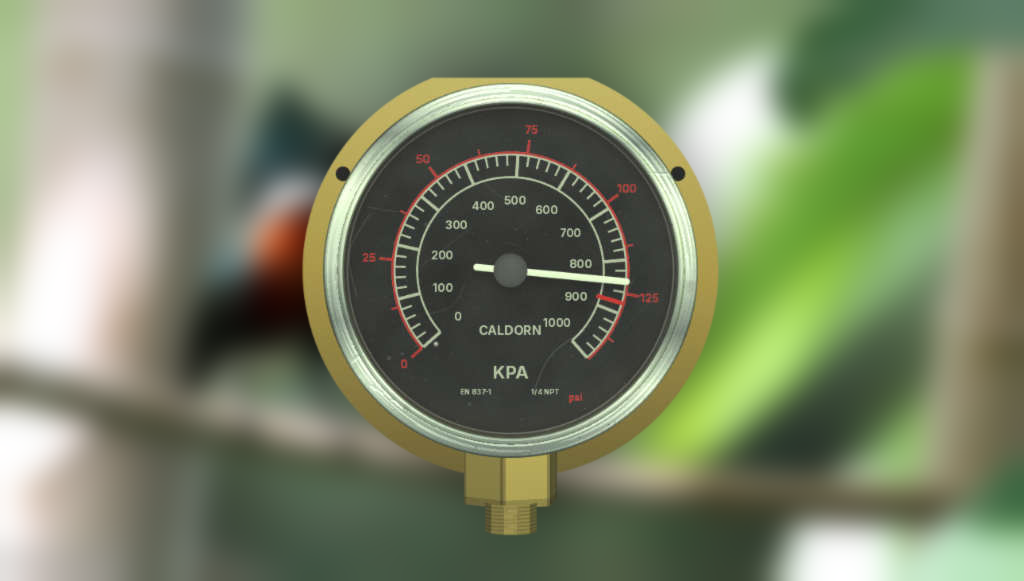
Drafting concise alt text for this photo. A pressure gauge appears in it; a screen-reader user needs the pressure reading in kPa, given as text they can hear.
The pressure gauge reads 840 kPa
